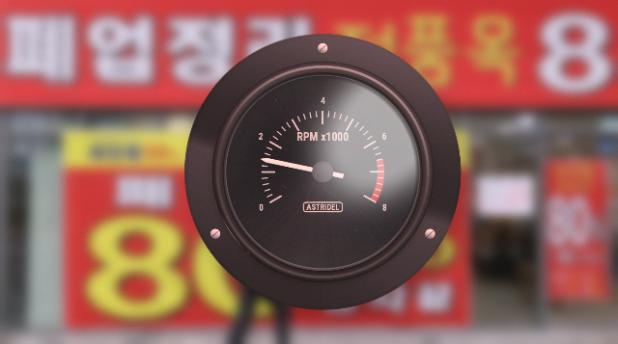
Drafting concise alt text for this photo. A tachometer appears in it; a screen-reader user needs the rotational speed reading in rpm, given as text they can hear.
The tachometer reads 1400 rpm
